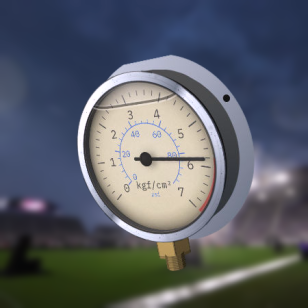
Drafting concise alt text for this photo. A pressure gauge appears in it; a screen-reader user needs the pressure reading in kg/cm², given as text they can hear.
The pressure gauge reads 5.8 kg/cm²
